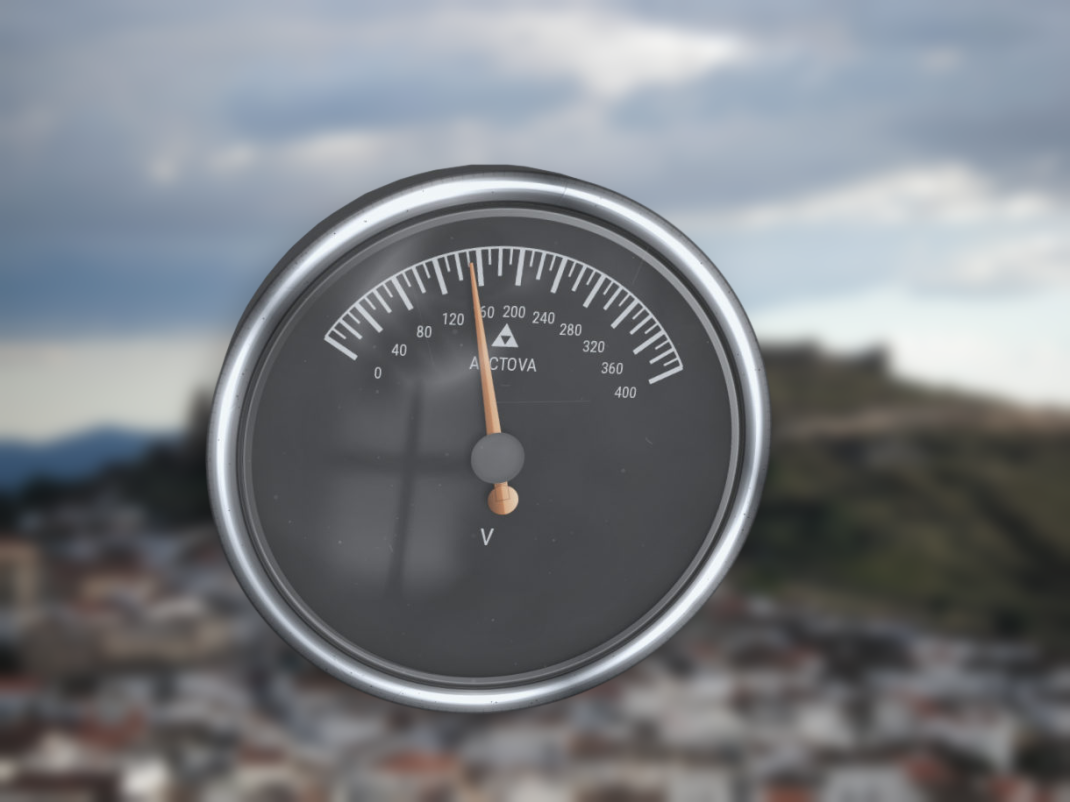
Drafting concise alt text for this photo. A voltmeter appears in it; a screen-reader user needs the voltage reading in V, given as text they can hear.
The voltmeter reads 150 V
